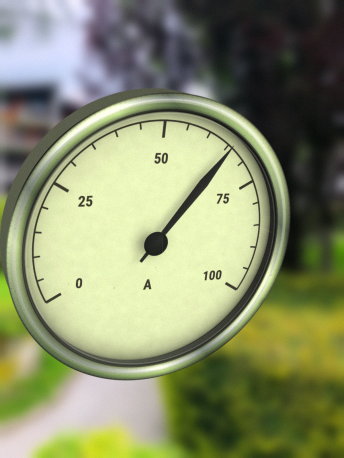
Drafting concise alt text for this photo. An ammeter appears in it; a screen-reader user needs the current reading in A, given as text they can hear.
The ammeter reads 65 A
